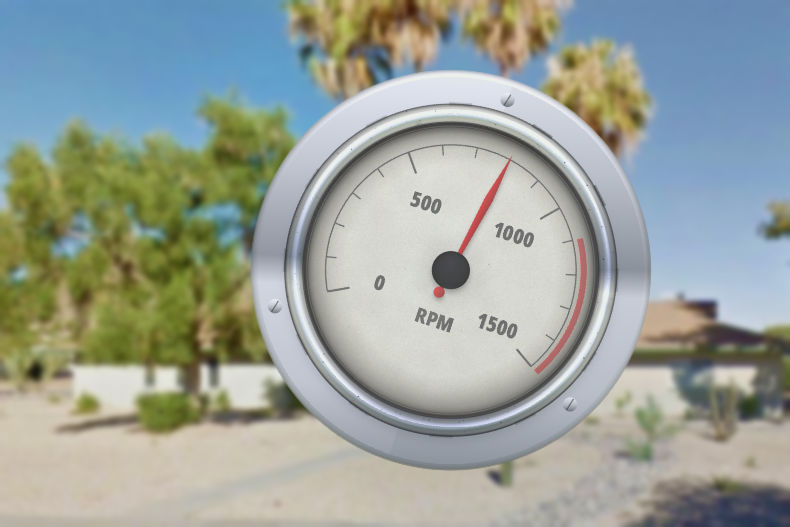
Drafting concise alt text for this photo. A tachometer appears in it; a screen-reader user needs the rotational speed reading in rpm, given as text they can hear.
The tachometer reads 800 rpm
